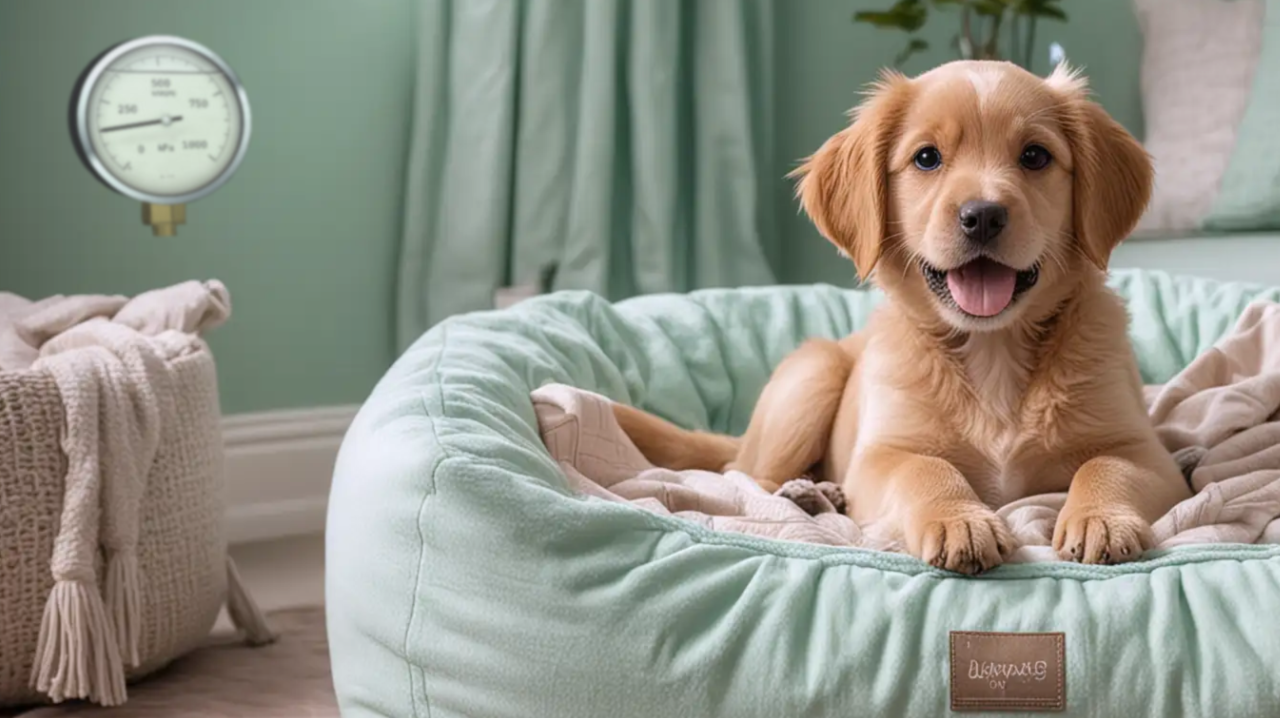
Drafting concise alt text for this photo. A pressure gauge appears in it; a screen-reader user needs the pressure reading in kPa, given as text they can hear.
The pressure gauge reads 150 kPa
